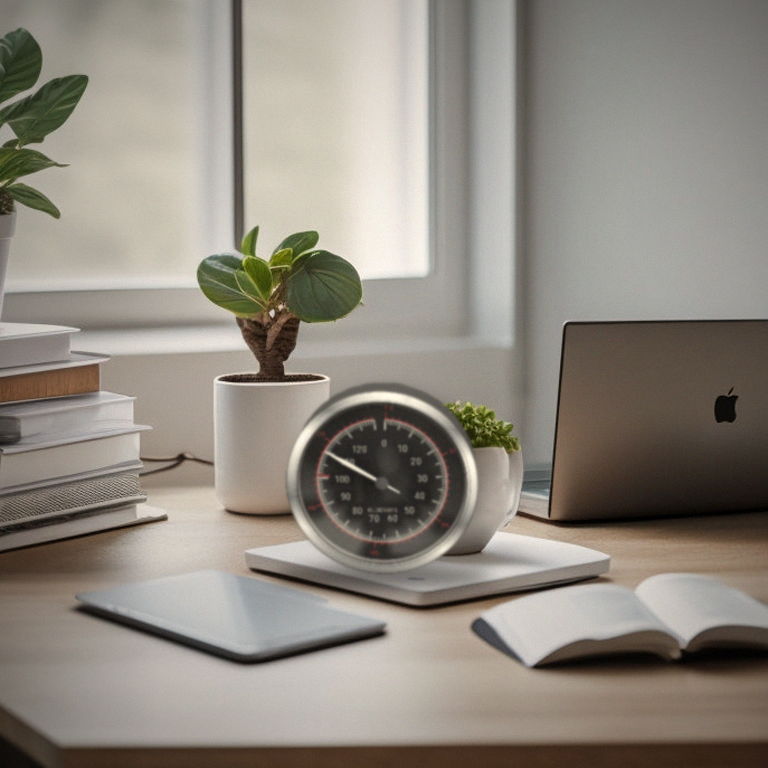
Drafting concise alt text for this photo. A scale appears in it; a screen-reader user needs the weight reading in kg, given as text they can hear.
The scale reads 110 kg
